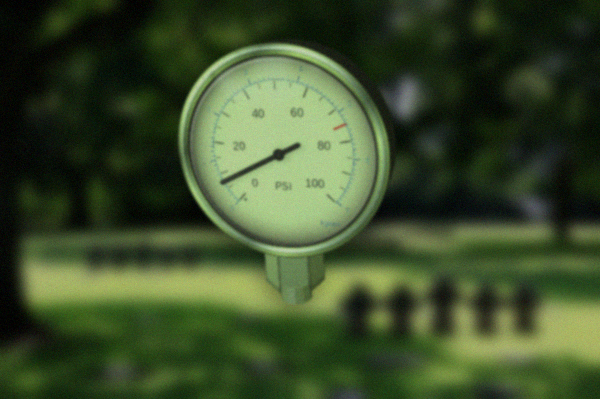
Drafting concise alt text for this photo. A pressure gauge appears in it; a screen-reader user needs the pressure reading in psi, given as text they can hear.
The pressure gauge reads 7.5 psi
